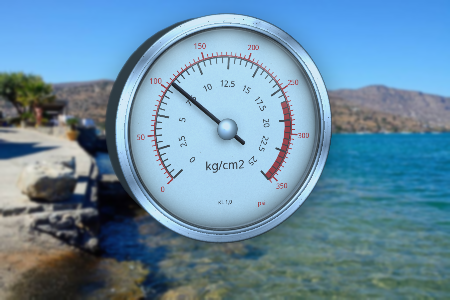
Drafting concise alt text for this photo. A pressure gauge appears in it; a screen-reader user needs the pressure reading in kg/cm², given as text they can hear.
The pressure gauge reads 7.5 kg/cm²
